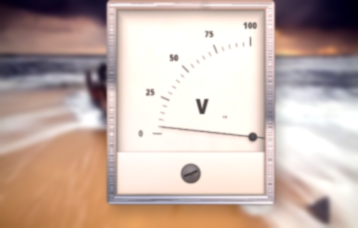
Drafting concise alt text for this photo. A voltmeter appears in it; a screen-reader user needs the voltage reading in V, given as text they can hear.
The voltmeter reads 5 V
